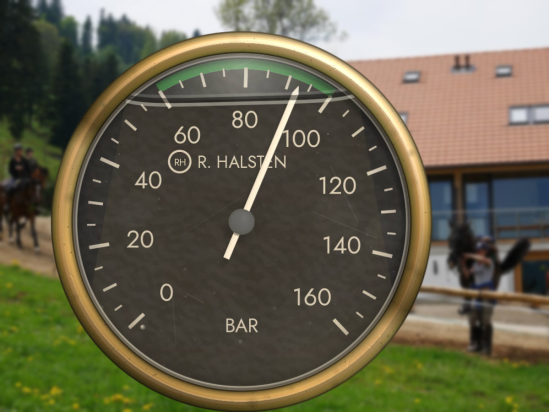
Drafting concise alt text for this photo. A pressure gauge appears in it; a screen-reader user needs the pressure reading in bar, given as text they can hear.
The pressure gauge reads 92.5 bar
